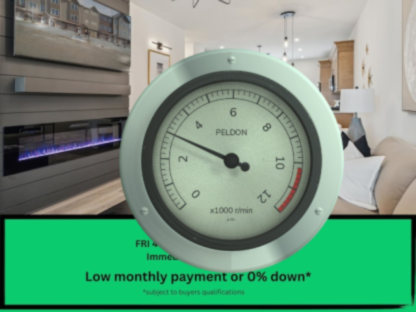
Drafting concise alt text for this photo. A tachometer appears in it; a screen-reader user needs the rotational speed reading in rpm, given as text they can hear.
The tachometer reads 3000 rpm
